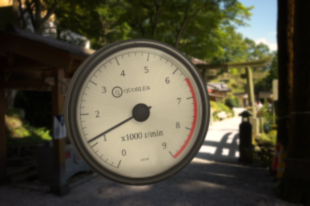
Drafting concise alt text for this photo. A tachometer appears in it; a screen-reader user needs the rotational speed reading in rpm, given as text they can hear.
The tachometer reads 1200 rpm
